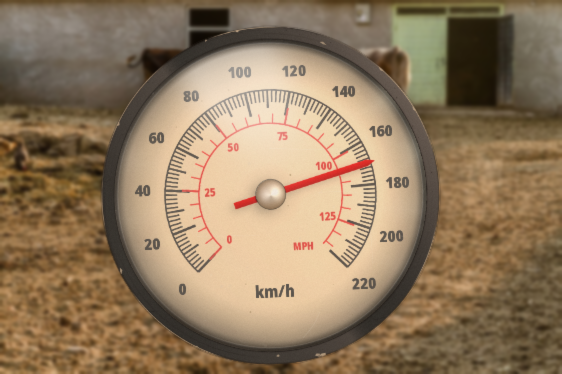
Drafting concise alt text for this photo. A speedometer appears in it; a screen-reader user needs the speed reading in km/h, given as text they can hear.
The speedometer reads 170 km/h
